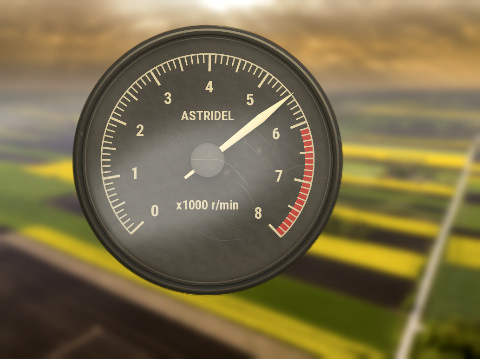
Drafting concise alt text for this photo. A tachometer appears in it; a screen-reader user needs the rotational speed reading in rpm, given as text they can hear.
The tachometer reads 5500 rpm
